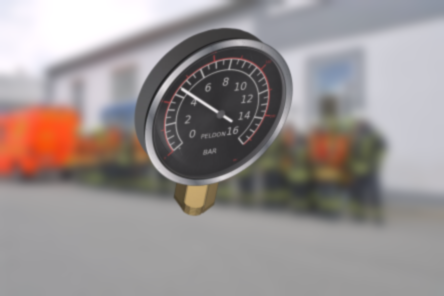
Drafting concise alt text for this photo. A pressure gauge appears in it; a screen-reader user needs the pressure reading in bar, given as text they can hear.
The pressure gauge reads 4.5 bar
